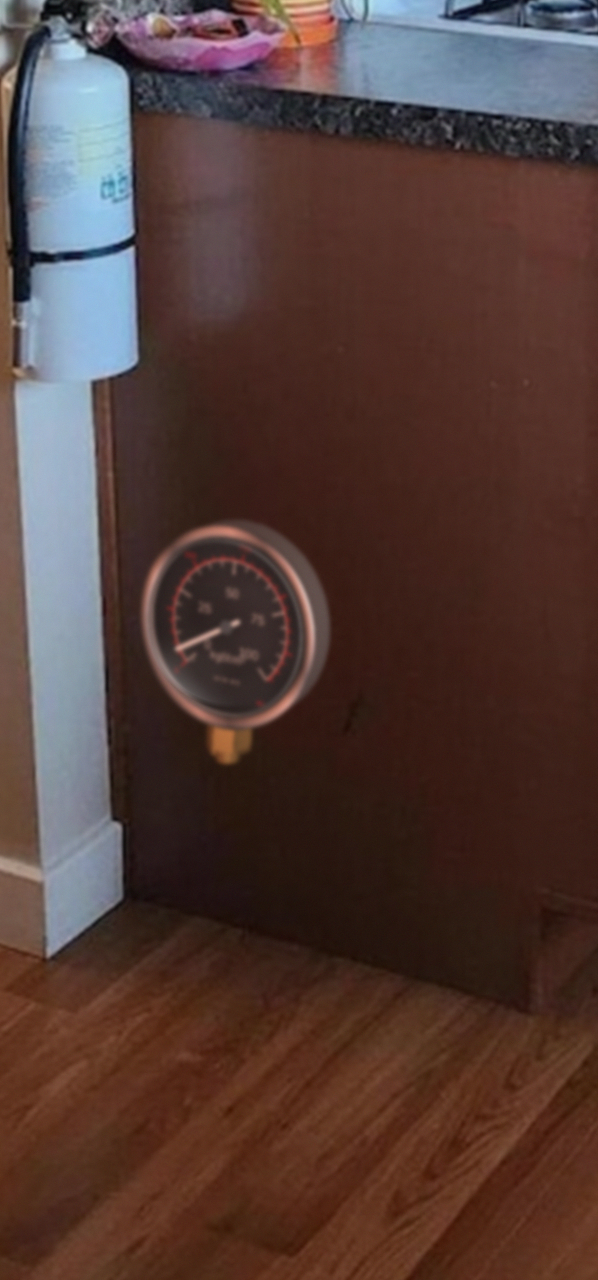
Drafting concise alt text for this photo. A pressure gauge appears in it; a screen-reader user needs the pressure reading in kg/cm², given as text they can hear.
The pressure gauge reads 5 kg/cm²
